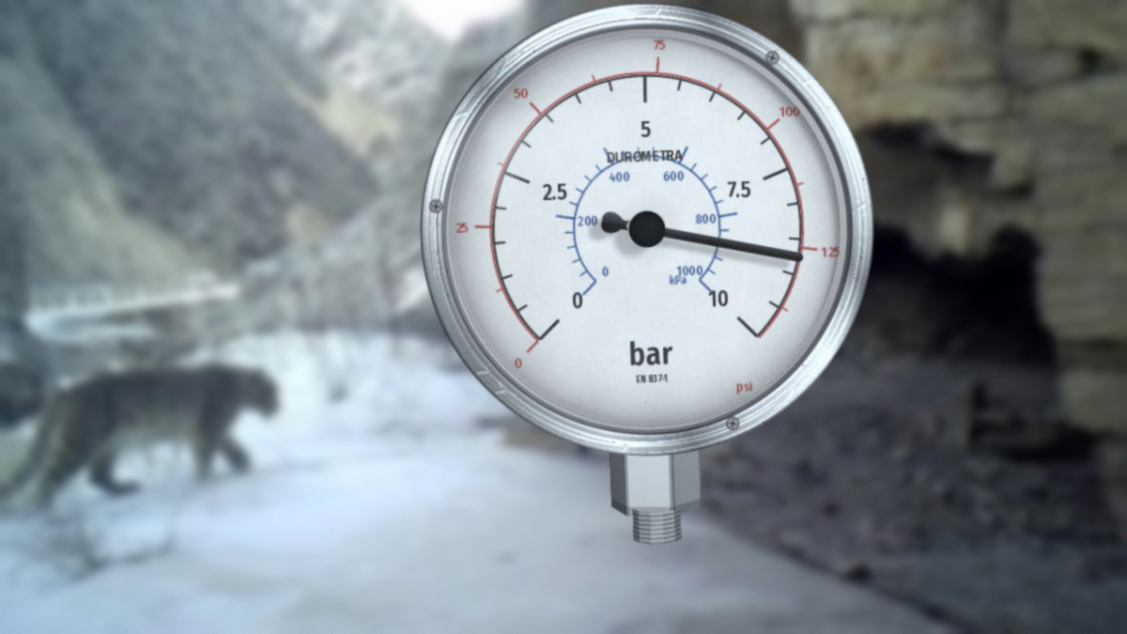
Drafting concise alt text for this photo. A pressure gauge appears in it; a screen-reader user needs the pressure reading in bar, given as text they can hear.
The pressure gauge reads 8.75 bar
